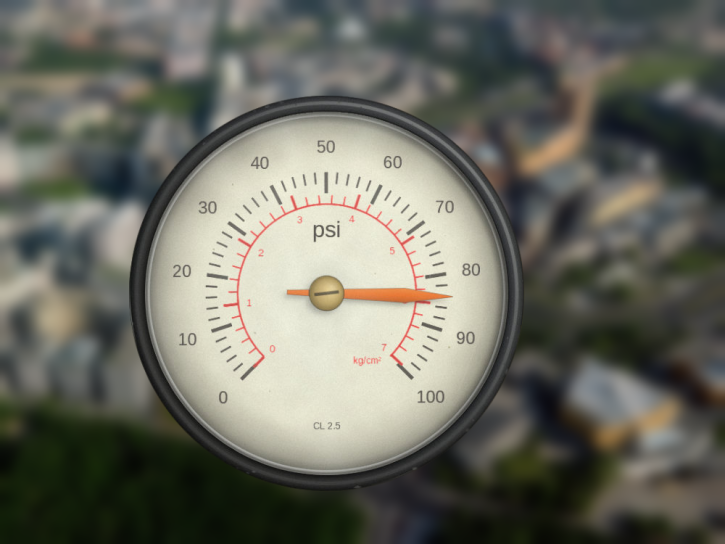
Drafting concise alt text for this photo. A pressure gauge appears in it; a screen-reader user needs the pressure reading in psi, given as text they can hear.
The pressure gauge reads 84 psi
